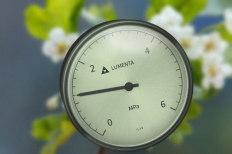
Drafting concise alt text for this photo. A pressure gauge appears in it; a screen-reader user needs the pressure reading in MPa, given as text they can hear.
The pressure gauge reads 1.2 MPa
